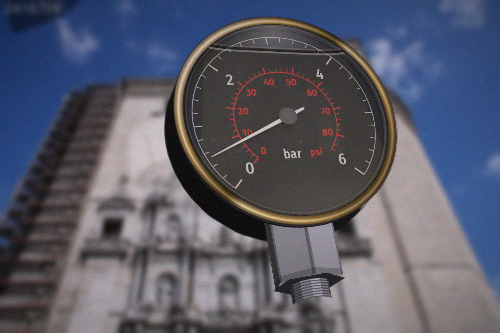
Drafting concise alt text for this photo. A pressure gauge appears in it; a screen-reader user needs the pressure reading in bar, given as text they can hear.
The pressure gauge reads 0.5 bar
